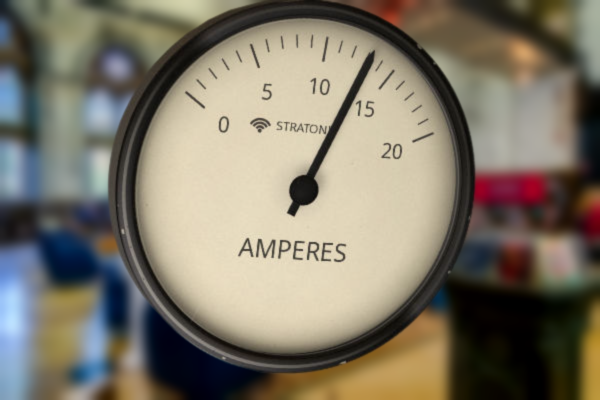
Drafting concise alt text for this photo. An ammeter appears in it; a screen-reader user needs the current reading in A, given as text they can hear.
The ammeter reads 13 A
